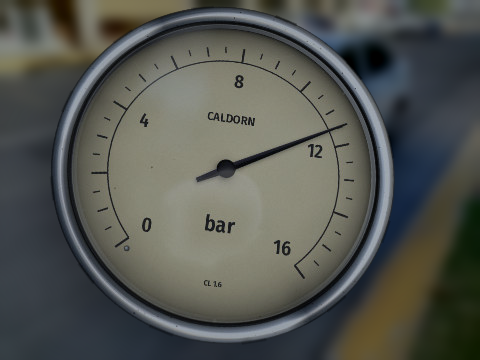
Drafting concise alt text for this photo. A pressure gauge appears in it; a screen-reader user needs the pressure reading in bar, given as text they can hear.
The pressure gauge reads 11.5 bar
